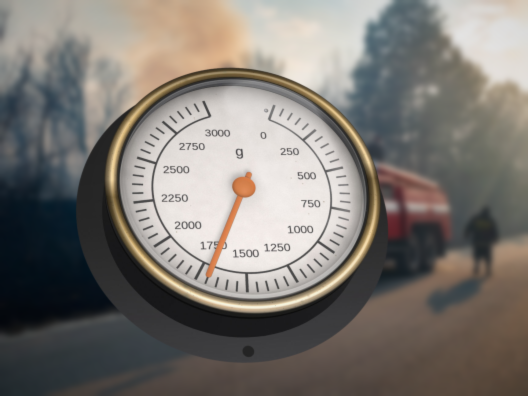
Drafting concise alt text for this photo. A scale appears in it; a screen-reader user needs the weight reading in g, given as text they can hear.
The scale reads 1700 g
